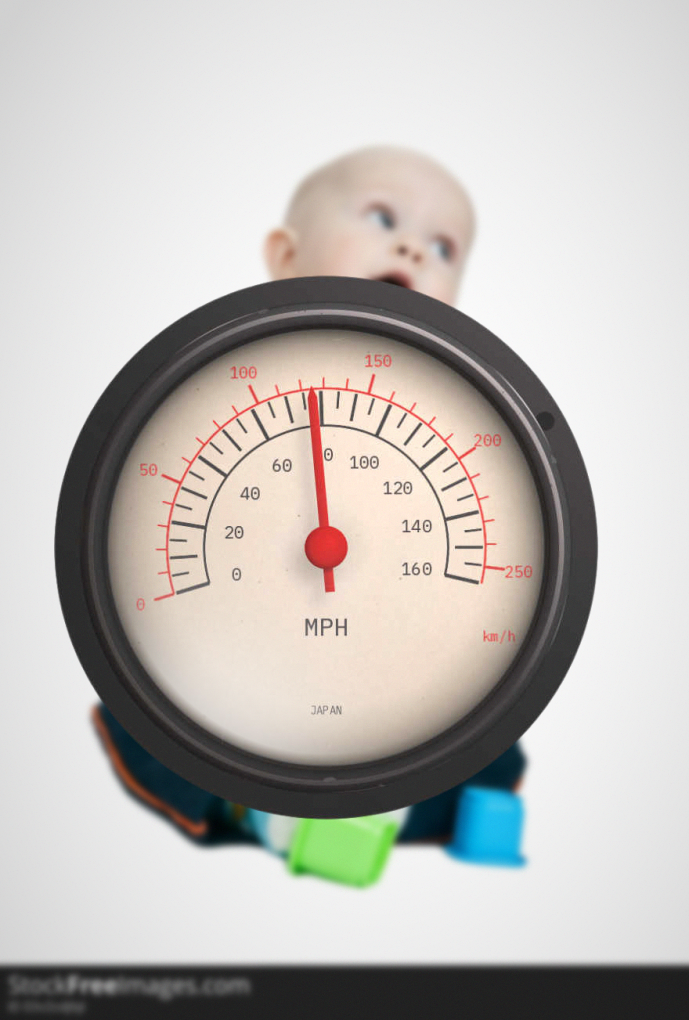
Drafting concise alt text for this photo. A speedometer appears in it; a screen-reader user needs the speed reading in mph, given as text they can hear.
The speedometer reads 77.5 mph
